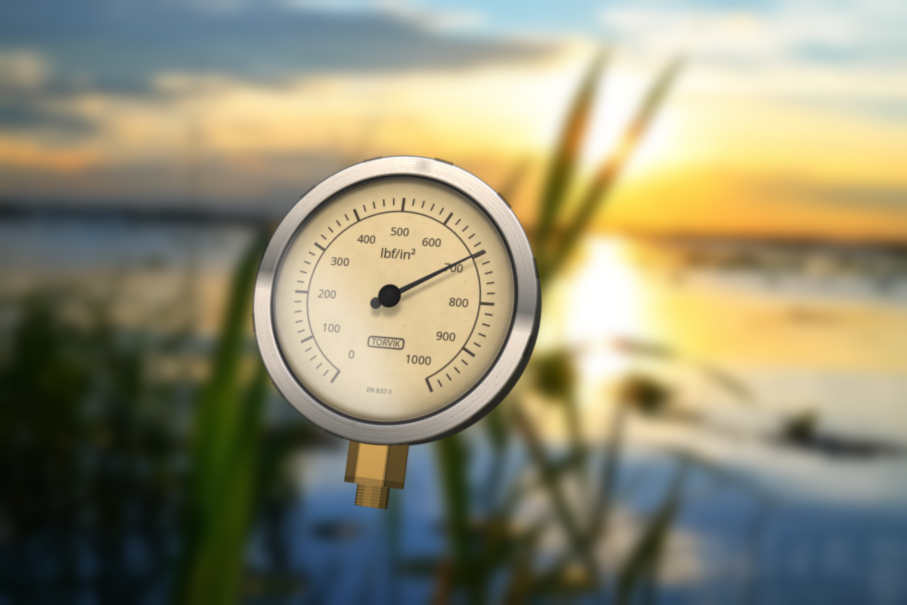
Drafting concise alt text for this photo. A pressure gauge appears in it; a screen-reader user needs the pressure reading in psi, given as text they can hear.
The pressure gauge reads 700 psi
